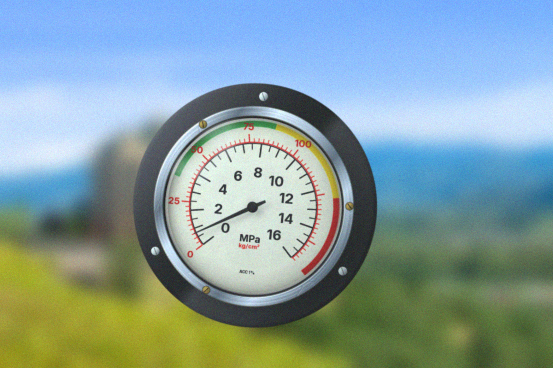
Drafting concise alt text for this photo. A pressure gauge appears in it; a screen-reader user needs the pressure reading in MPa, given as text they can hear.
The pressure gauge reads 0.75 MPa
